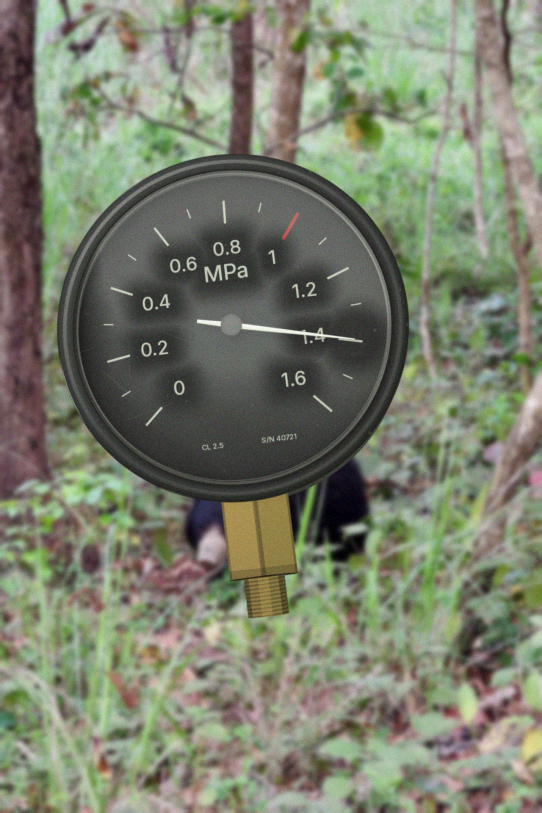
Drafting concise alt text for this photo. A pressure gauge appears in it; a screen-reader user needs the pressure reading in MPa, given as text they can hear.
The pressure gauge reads 1.4 MPa
